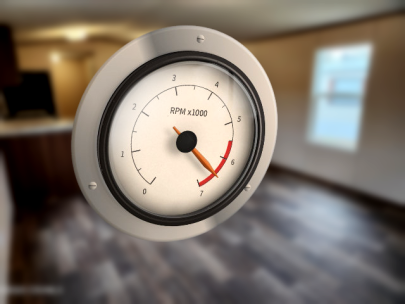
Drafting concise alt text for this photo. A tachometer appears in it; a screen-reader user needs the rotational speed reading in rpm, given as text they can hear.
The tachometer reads 6500 rpm
